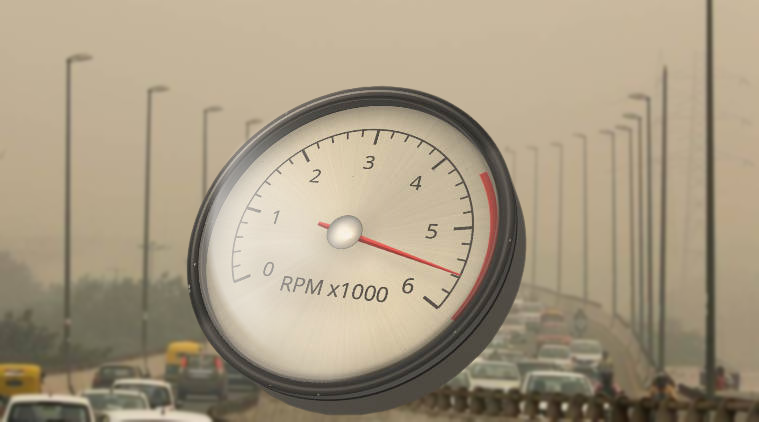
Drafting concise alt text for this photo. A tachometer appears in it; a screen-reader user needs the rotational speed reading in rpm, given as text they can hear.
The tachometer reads 5600 rpm
